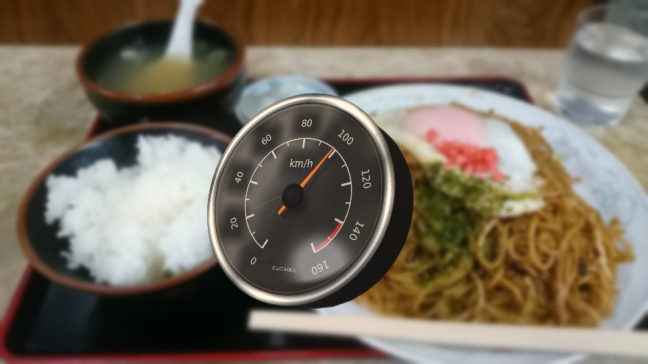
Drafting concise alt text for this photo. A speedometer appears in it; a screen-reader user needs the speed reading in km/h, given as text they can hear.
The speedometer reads 100 km/h
